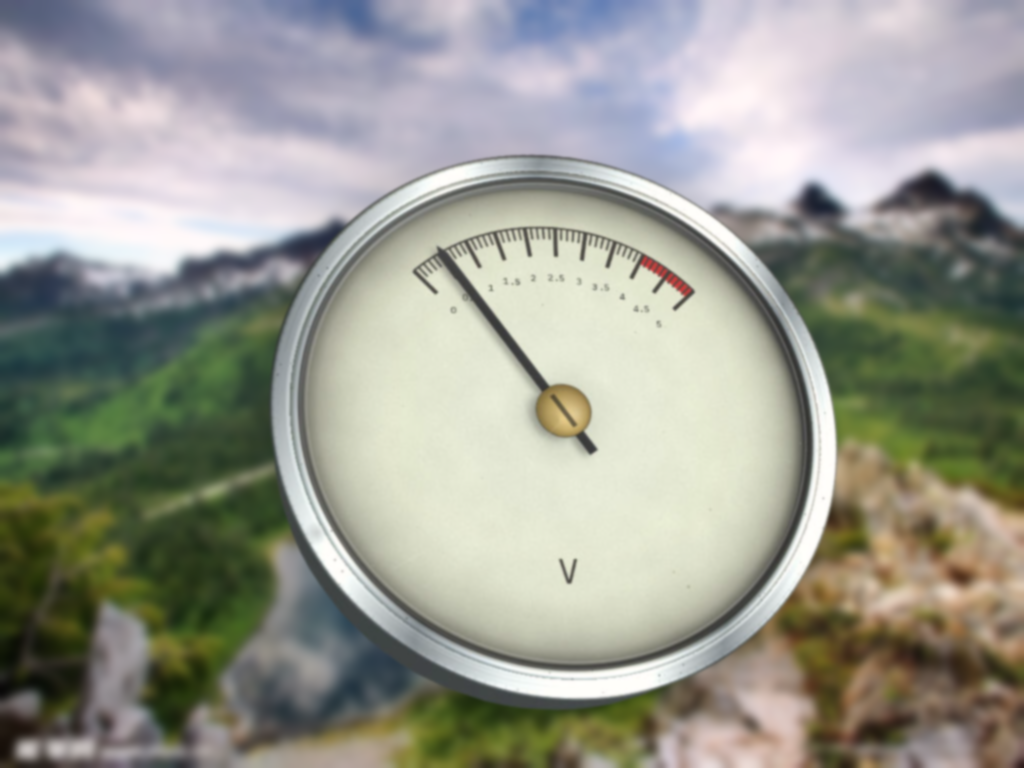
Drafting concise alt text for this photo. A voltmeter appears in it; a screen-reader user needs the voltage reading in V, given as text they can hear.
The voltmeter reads 0.5 V
